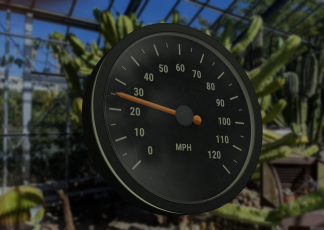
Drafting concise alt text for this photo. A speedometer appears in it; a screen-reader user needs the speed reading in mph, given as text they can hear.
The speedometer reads 25 mph
